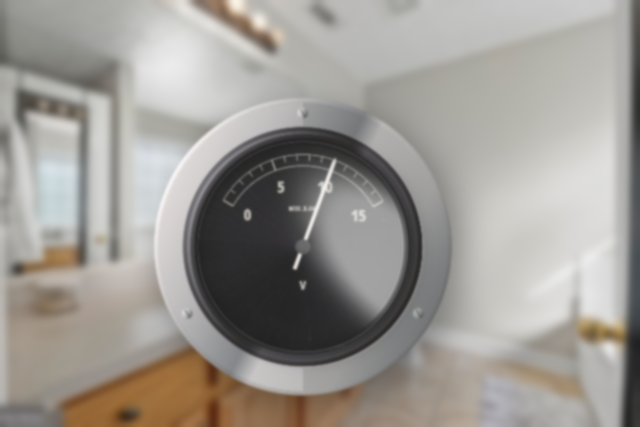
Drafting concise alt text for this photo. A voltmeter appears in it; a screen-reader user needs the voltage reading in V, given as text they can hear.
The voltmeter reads 10 V
